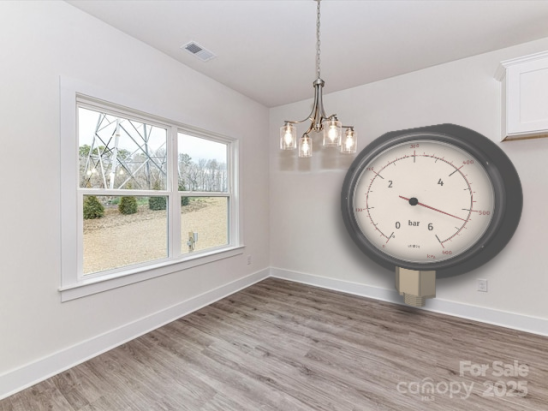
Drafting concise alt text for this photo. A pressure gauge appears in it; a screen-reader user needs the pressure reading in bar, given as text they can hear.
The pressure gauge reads 5.25 bar
